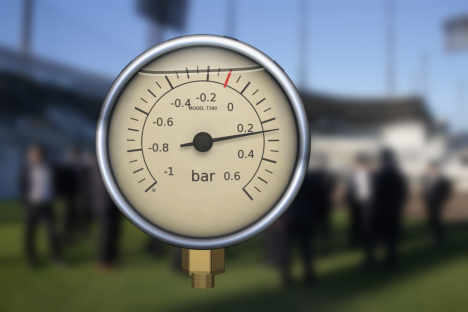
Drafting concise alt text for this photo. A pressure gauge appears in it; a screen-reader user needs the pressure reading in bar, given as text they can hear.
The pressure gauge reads 0.25 bar
